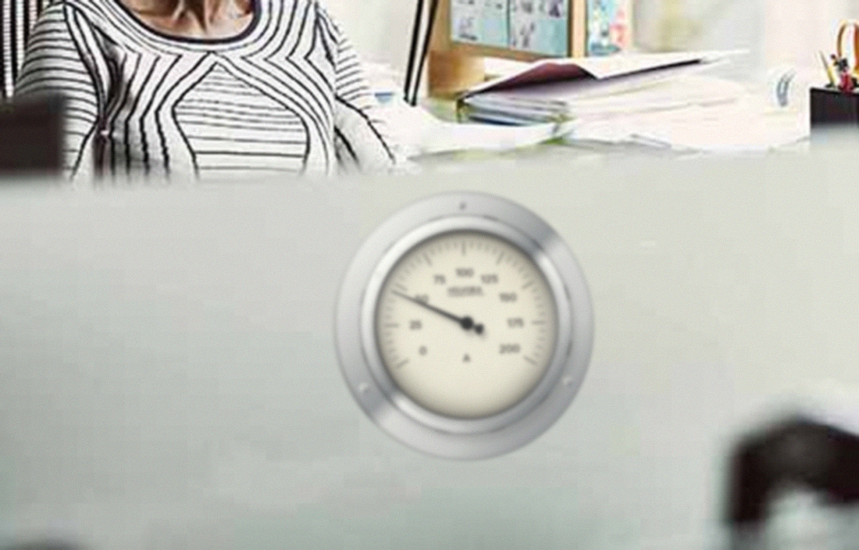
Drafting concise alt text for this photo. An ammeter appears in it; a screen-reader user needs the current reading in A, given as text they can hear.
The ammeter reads 45 A
